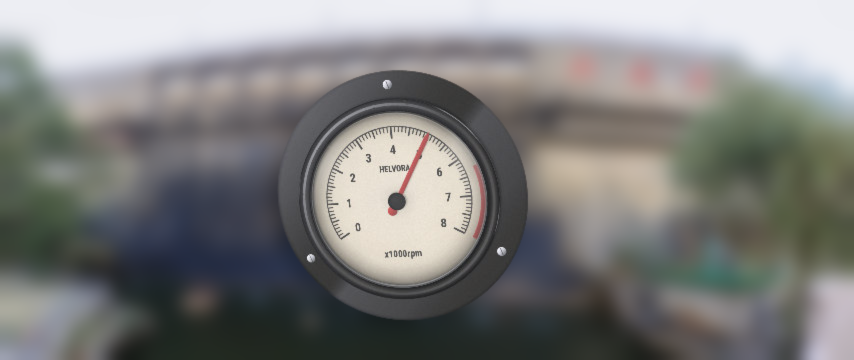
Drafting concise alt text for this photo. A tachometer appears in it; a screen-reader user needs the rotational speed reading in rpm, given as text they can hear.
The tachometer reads 5000 rpm
